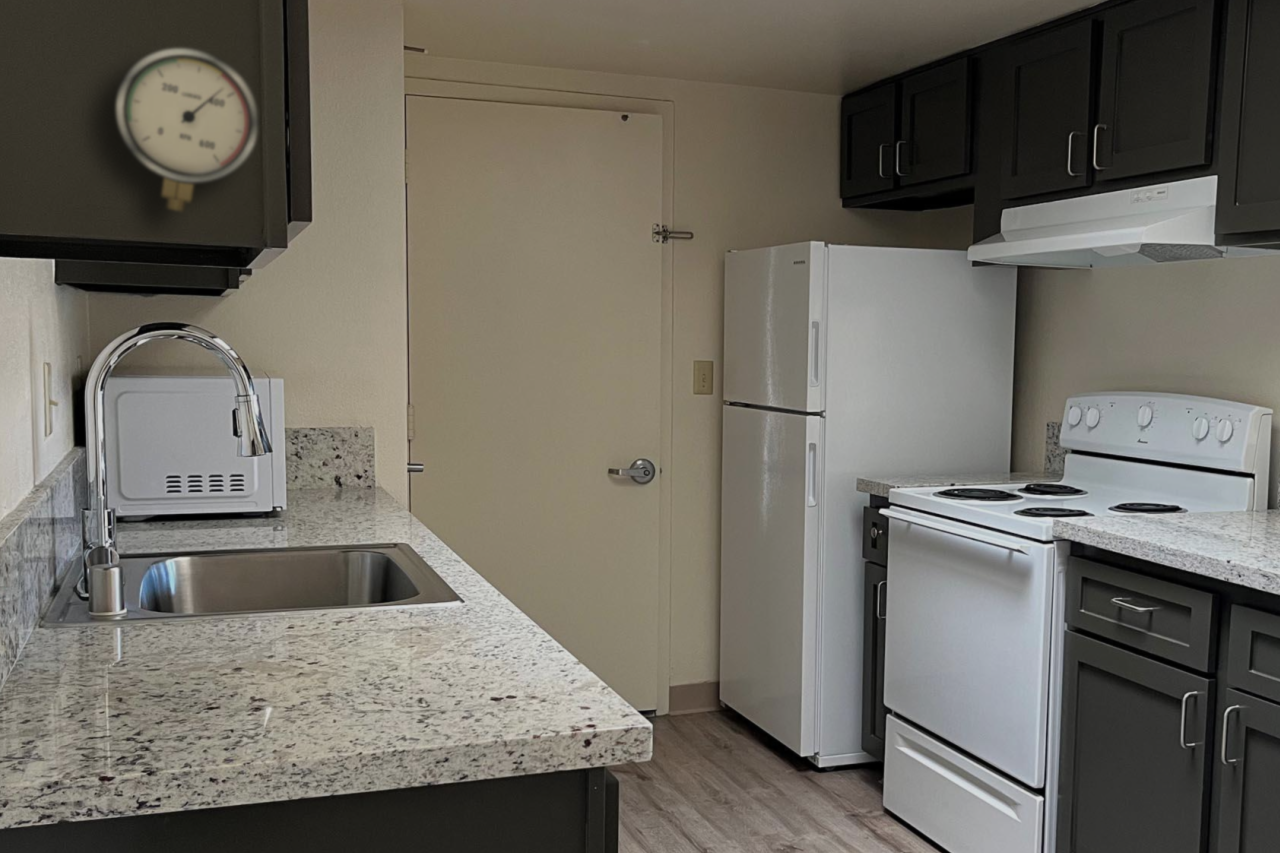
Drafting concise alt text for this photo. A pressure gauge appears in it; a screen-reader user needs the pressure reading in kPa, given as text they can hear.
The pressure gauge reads 375 kPa
